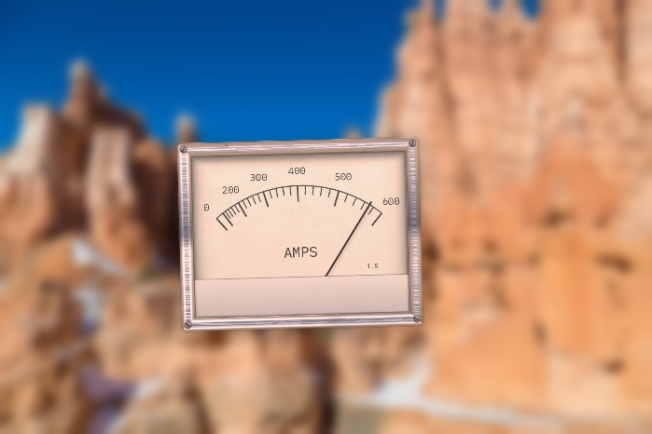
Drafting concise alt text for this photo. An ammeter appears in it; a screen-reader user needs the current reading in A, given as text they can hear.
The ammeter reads 570 A
